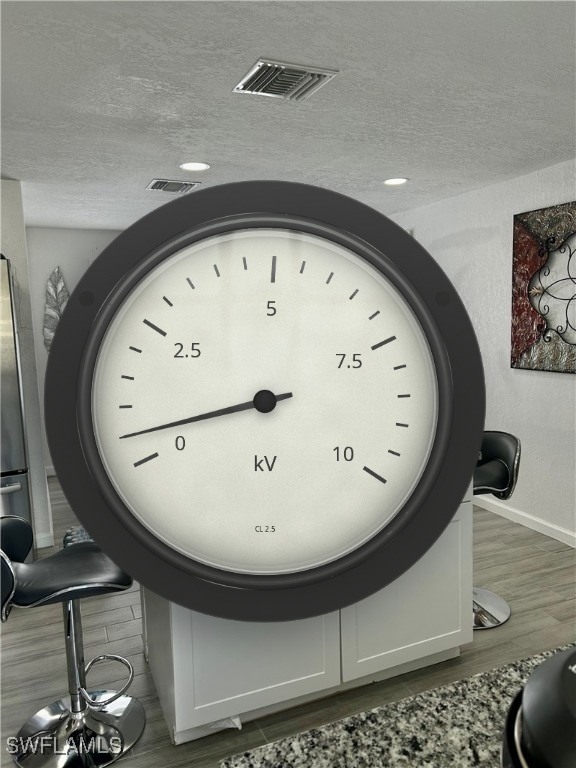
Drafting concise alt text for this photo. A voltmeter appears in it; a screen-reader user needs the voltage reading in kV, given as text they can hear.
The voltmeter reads 0.5 kV
